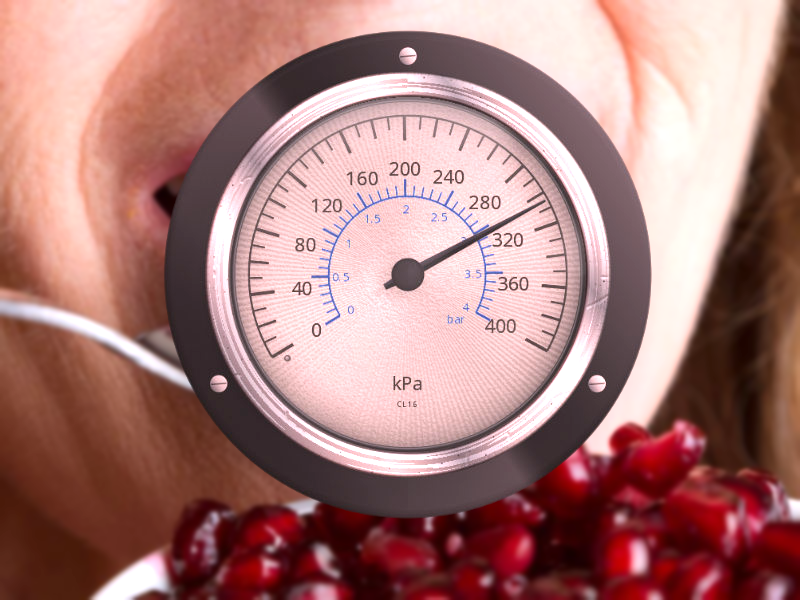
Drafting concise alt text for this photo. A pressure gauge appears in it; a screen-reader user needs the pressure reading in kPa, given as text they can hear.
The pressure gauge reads 305 kPa
